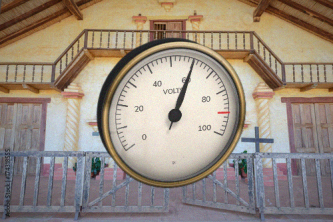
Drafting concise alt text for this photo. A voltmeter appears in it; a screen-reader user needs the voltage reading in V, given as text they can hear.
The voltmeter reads 60 V
